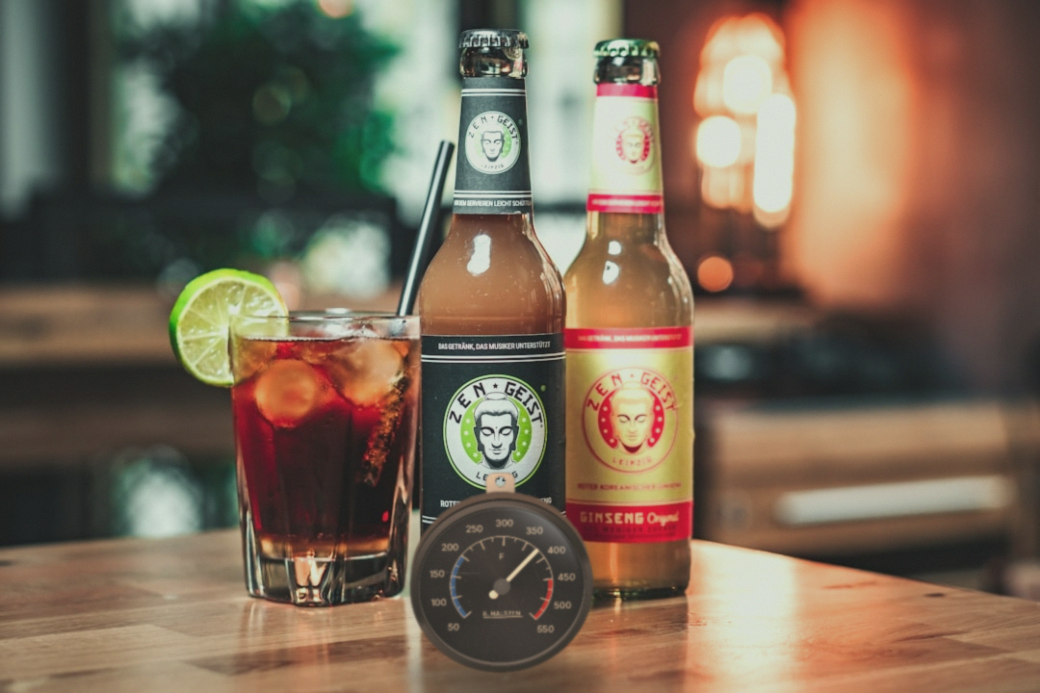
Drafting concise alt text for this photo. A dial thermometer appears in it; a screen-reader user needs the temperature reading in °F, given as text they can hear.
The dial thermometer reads 375 °F
